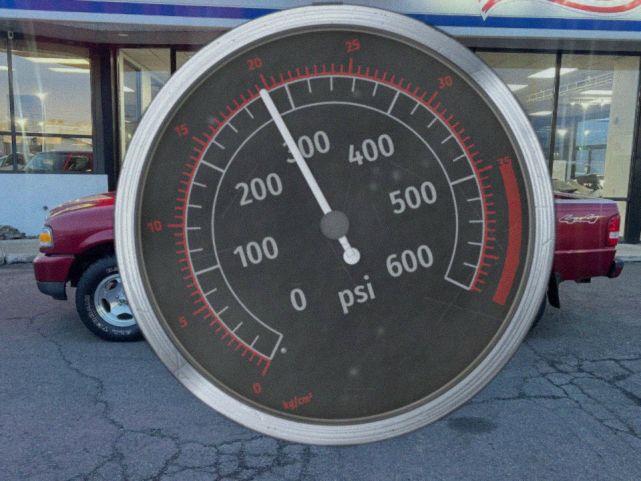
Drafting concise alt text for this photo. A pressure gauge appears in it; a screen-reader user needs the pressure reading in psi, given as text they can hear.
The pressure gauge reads 280 psi
